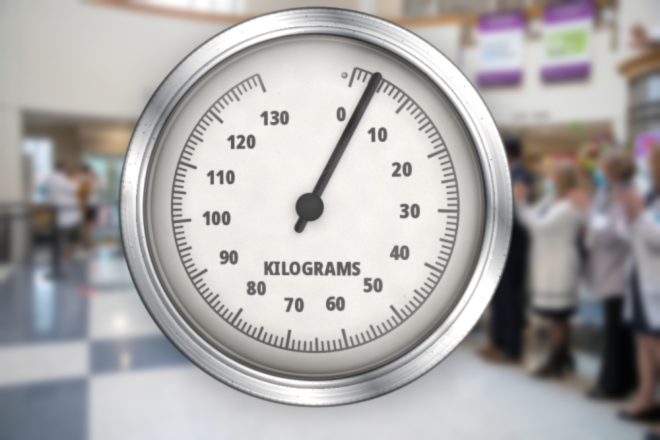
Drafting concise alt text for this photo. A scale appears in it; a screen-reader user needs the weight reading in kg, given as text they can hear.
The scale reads 4 kg
